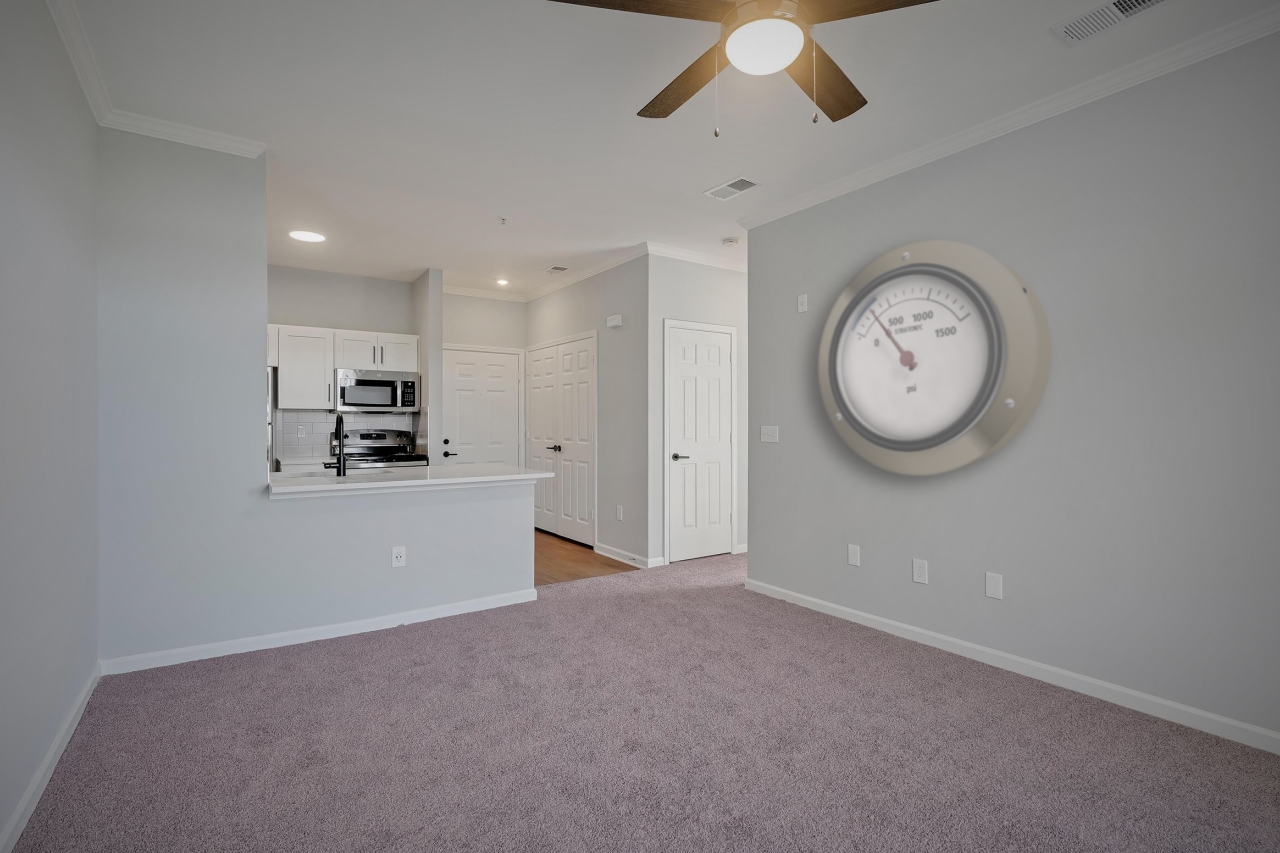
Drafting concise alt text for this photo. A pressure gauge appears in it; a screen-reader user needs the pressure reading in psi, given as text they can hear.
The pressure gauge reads 300 psi
